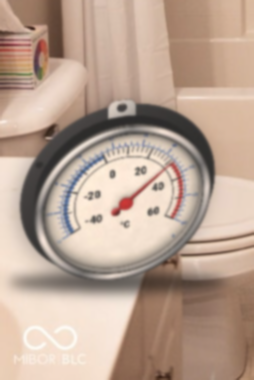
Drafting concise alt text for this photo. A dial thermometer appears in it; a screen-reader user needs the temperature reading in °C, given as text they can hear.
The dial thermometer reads 30 °C
